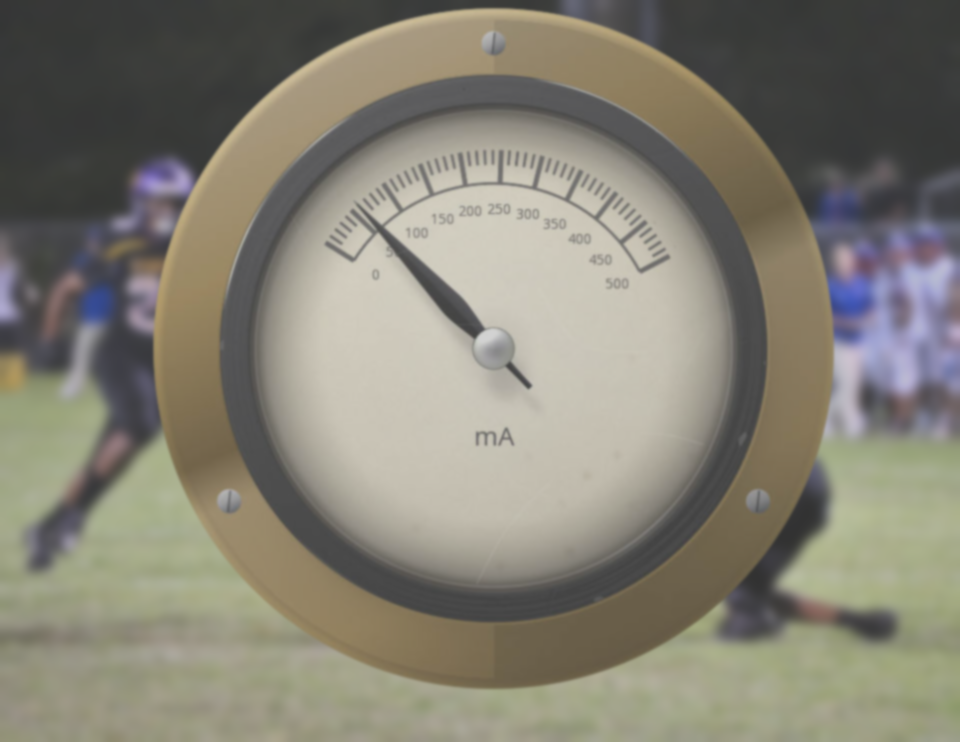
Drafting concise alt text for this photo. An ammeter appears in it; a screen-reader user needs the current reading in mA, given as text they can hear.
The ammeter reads 60 mA
